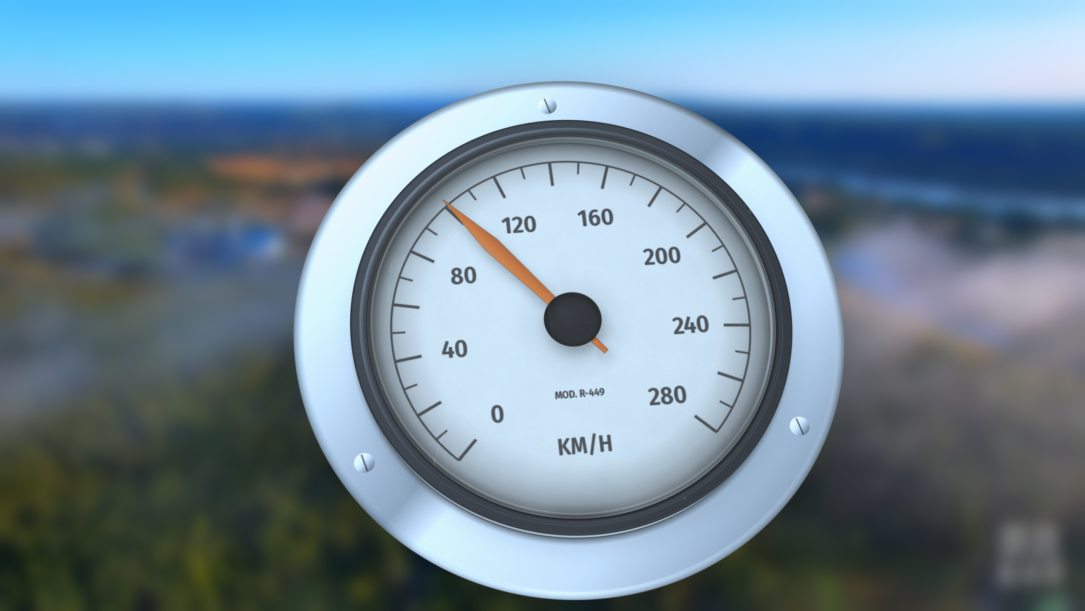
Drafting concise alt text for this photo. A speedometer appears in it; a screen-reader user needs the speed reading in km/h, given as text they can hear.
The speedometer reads 100 km/h
